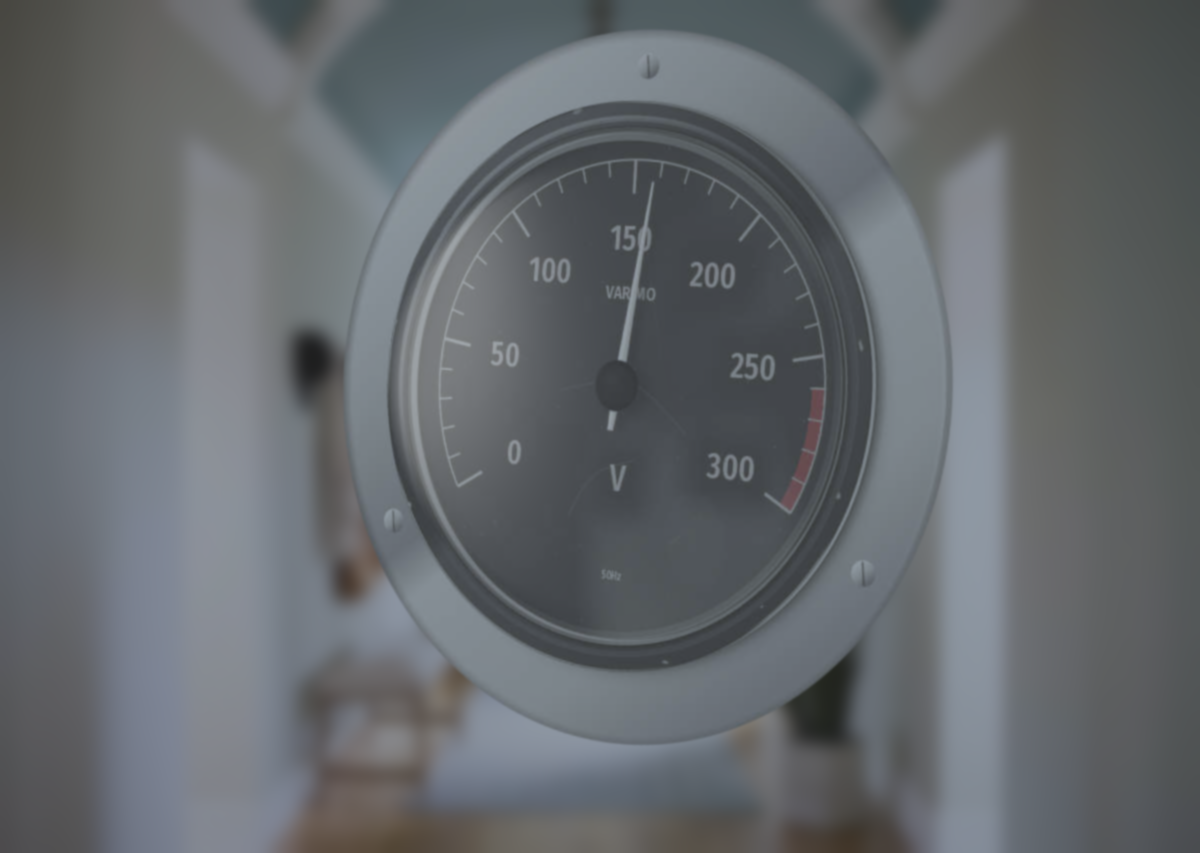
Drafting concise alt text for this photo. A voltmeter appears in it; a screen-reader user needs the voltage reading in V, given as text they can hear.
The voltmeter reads 160 V
